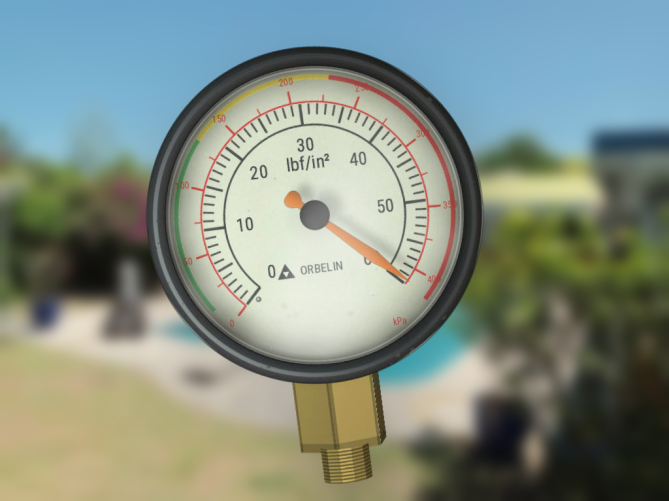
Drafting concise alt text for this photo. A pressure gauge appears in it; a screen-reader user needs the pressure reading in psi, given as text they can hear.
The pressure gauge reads 59.5 psi
